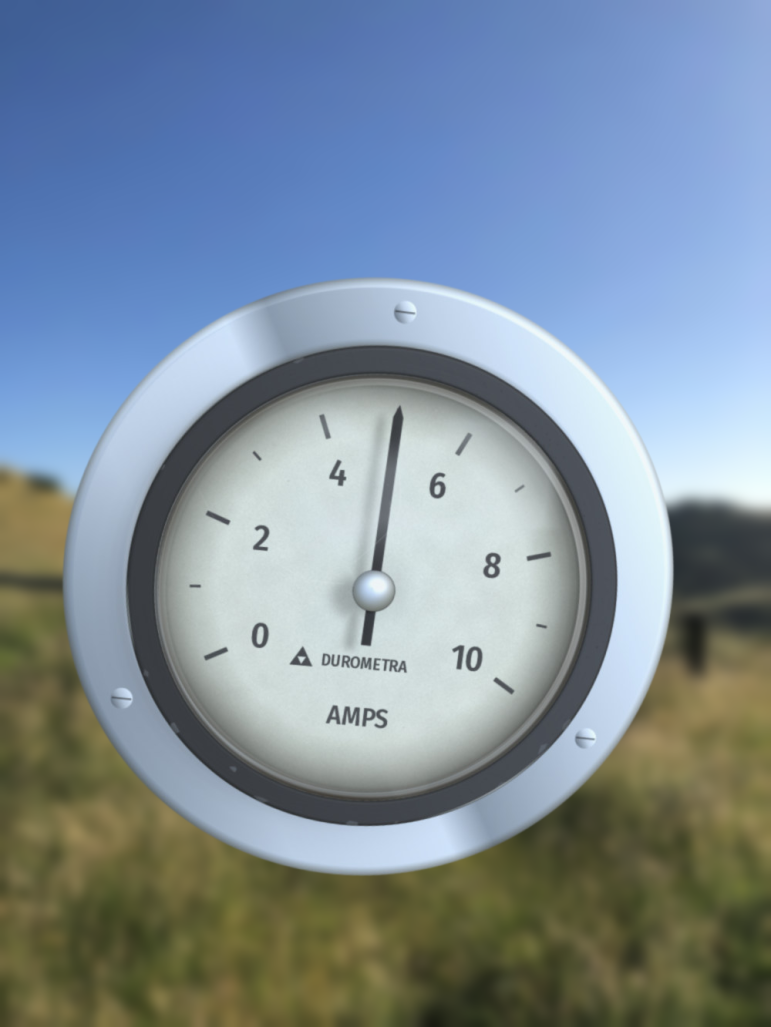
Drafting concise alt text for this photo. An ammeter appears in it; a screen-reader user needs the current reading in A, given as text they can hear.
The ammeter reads 5 A
